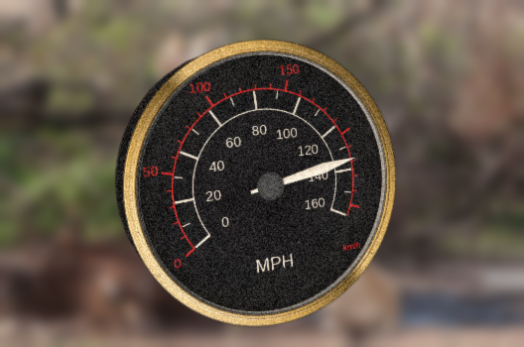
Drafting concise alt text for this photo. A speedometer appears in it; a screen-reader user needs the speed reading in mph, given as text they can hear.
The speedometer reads 135 mph
